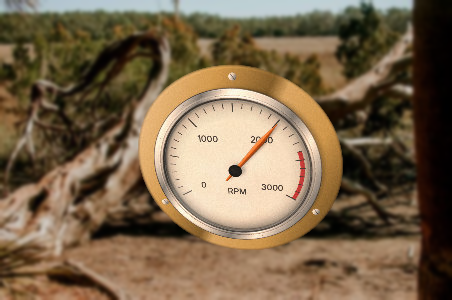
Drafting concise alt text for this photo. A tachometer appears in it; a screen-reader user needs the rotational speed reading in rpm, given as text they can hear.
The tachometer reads 2000 rpm
